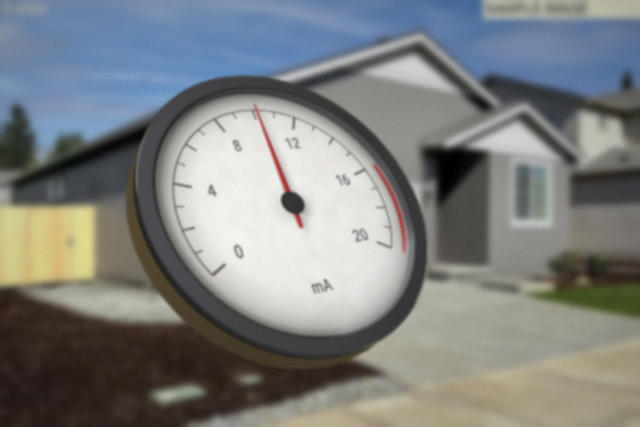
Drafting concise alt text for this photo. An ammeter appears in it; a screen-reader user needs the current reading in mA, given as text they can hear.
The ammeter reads 10 mA
